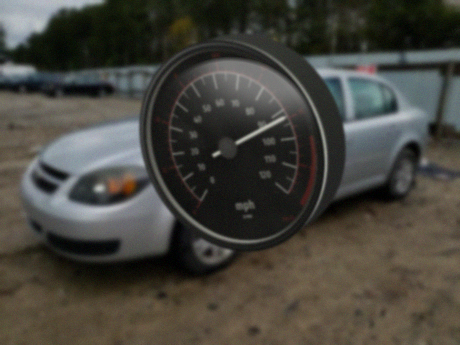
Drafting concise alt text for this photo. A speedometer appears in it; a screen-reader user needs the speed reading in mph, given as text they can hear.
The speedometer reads 92.5 mph
